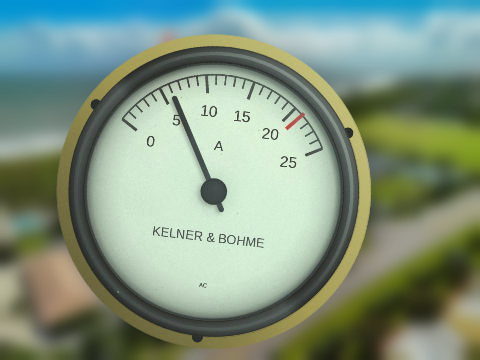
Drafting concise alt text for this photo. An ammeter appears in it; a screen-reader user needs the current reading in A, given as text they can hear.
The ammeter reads 6 A
